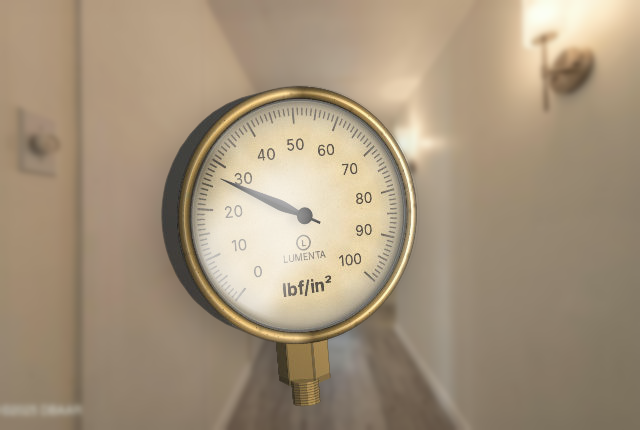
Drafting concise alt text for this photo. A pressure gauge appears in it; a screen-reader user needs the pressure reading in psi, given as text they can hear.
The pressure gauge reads 27 psi
